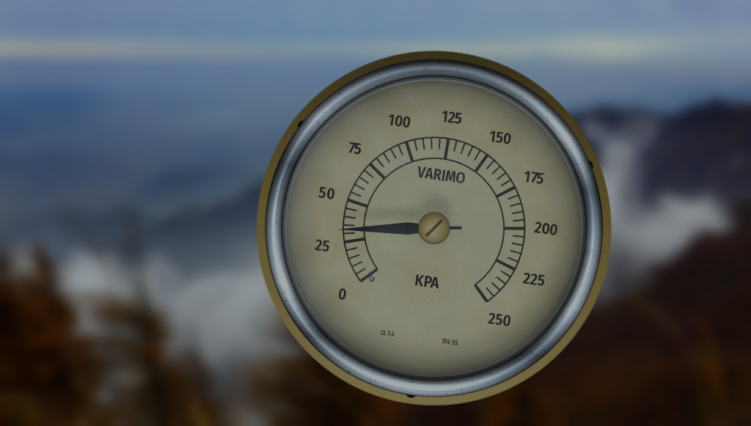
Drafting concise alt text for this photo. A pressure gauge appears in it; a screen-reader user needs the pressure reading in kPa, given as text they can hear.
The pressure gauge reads 32.5 kPa
